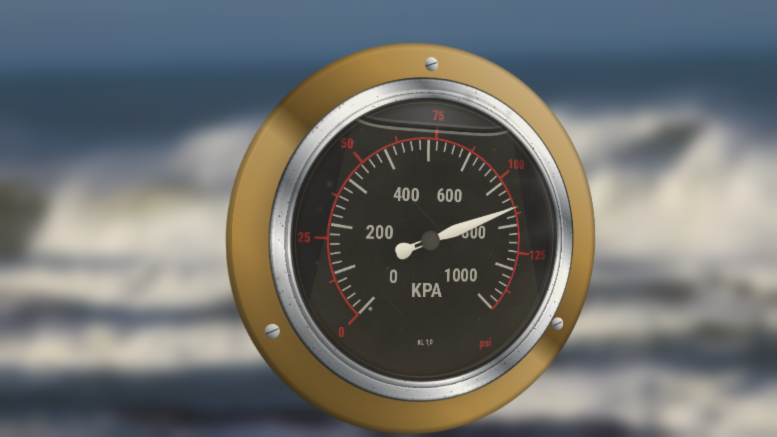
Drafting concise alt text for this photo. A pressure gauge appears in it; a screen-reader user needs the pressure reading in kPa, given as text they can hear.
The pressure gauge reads 760 kPa
